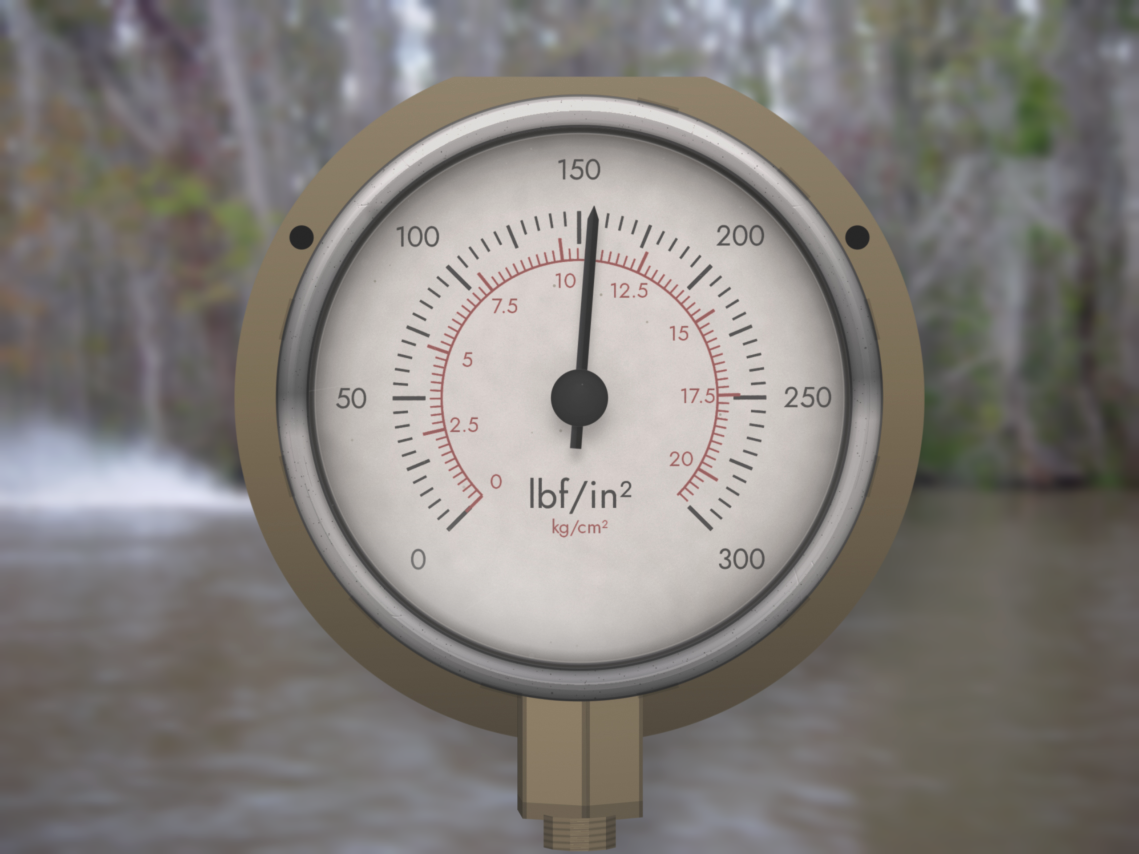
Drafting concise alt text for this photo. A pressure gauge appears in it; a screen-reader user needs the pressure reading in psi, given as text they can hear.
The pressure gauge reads 155 psi
